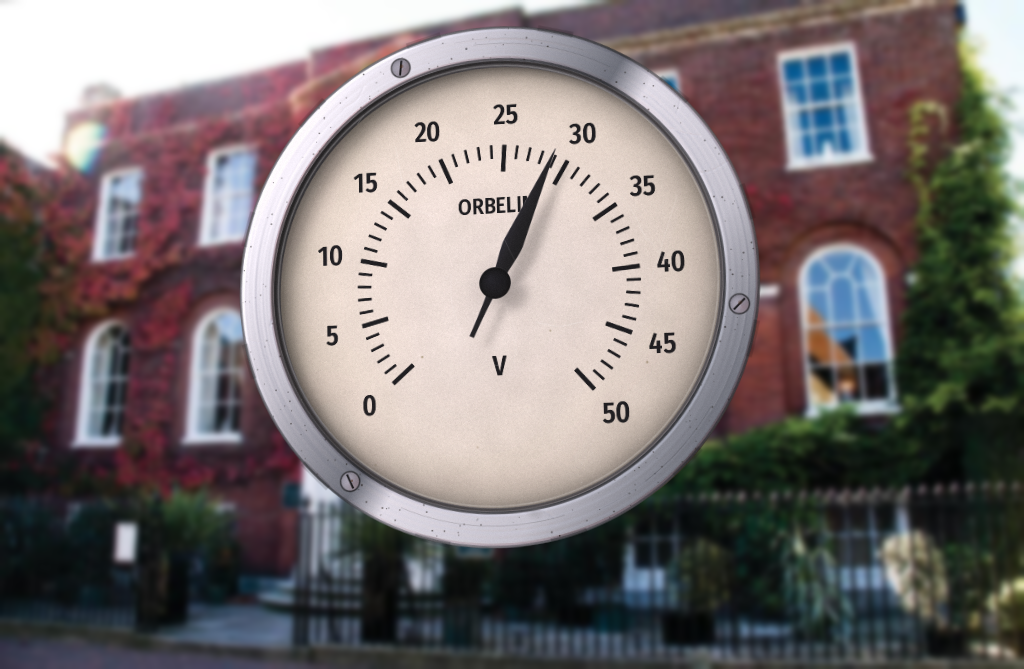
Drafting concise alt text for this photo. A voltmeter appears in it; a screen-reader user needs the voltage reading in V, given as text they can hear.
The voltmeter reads 29 V
